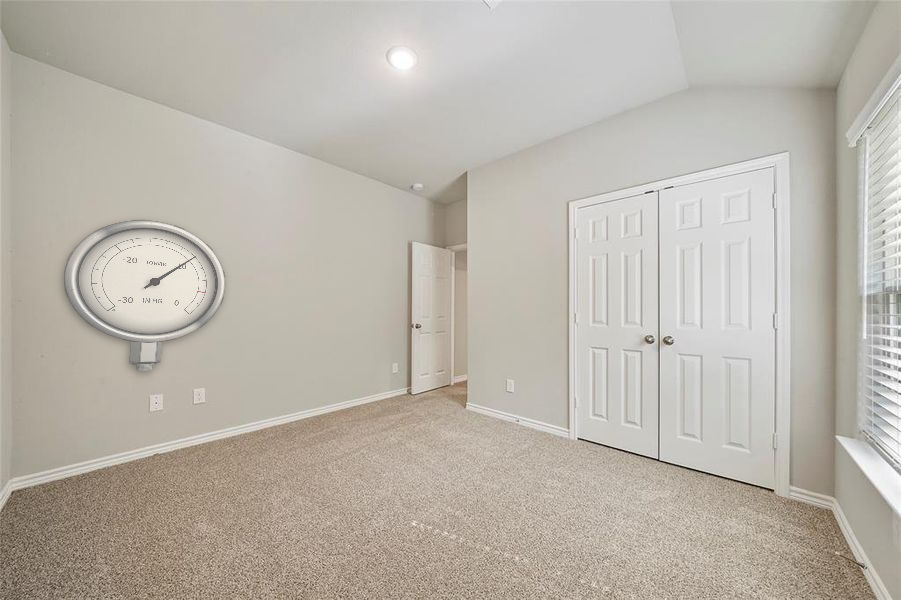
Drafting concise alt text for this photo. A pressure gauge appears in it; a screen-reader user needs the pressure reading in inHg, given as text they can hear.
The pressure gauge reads -10 inHg
